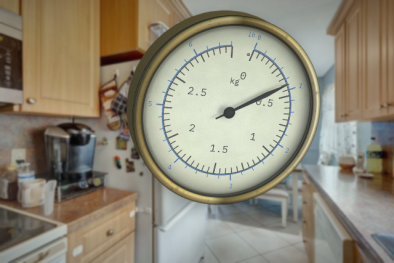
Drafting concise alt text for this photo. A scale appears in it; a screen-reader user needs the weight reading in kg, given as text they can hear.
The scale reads 0.4 kg
